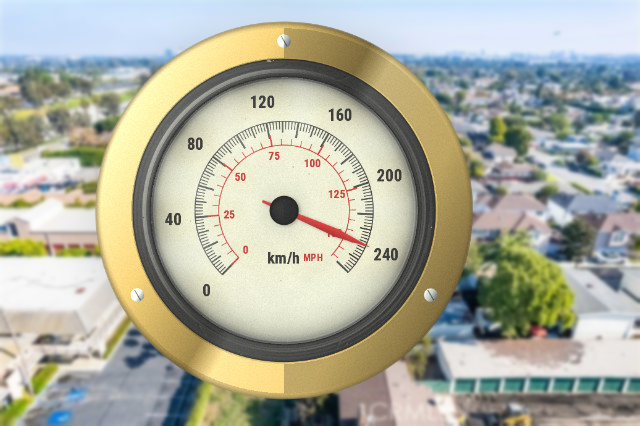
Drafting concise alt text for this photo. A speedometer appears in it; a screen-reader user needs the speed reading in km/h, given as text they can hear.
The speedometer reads 240 km/h
